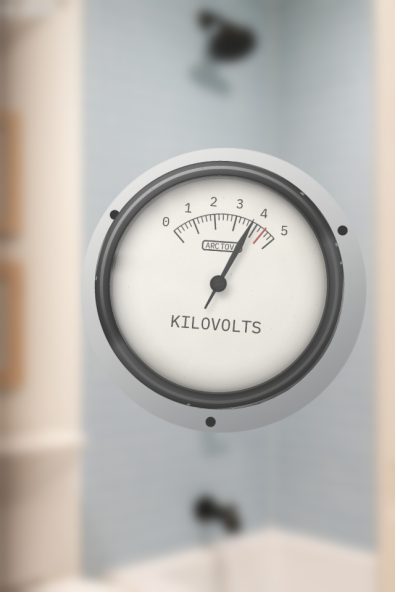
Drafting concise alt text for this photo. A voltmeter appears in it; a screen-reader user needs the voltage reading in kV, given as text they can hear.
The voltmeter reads 3.8 kV
